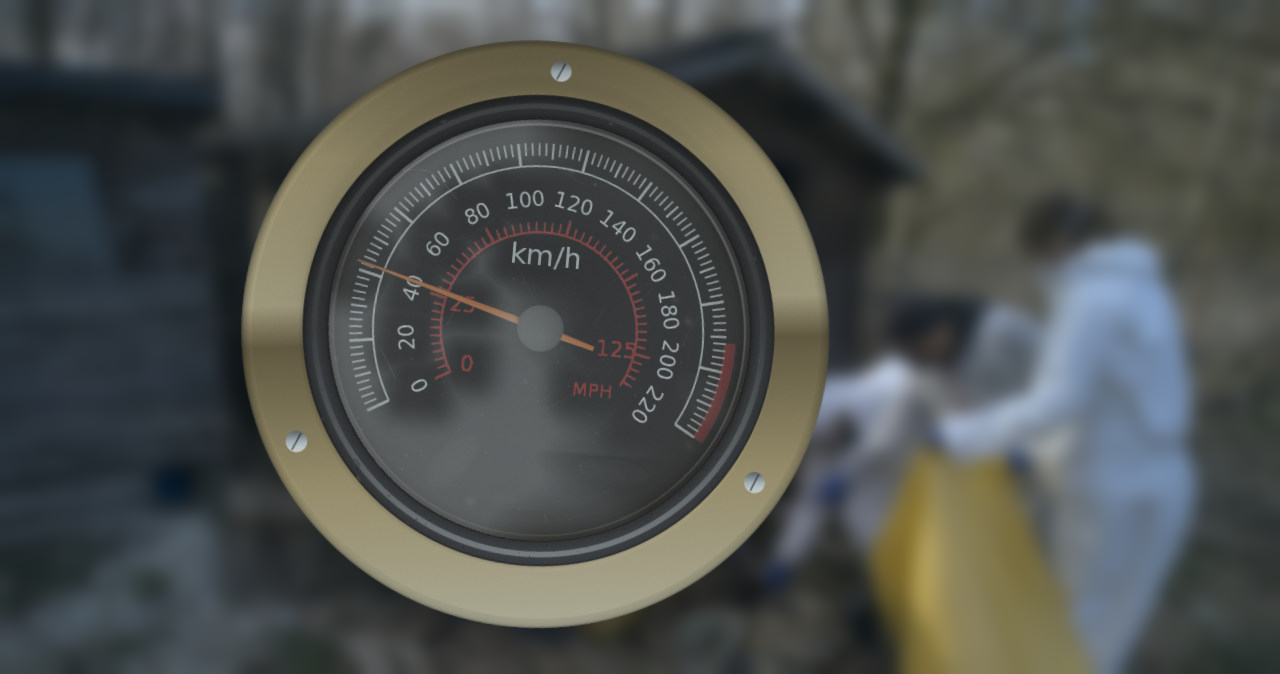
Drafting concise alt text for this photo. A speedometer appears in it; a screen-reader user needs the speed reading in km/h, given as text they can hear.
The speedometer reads 42 km/h
